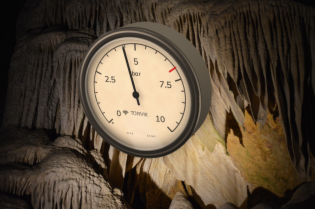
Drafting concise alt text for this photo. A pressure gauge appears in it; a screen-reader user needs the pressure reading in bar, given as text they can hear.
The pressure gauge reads 4.5 bar
